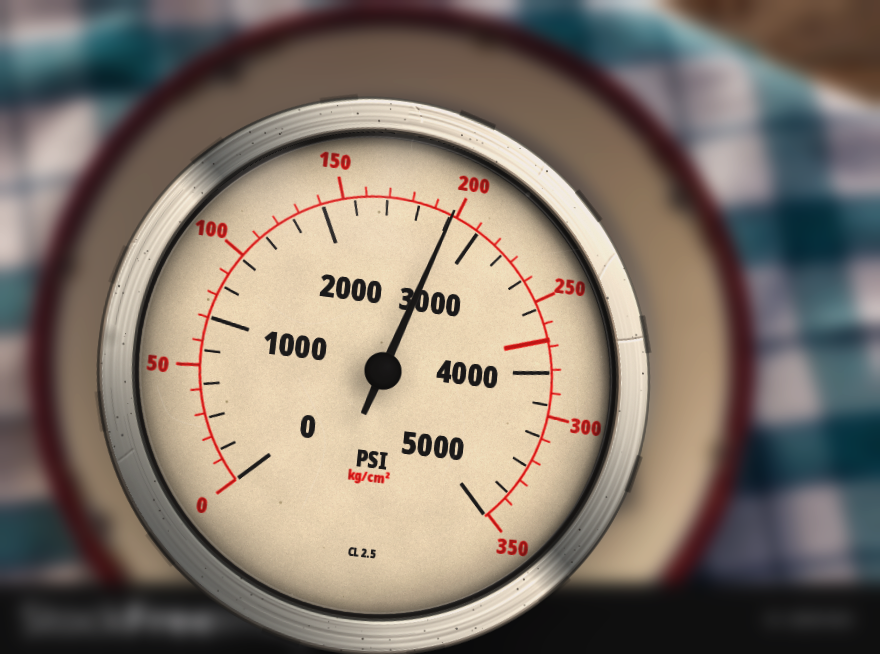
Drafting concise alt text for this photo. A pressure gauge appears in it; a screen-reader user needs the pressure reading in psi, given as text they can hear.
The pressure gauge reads 2800 psi
